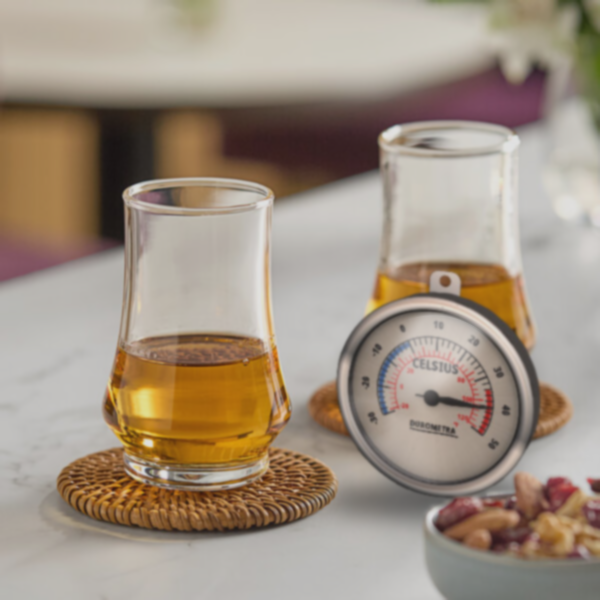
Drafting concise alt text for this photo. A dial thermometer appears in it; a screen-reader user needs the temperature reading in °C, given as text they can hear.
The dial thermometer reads 40 °C
